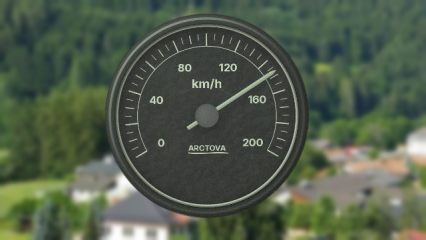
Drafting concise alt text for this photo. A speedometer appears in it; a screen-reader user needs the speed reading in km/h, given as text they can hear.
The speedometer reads 147.5 km/h
